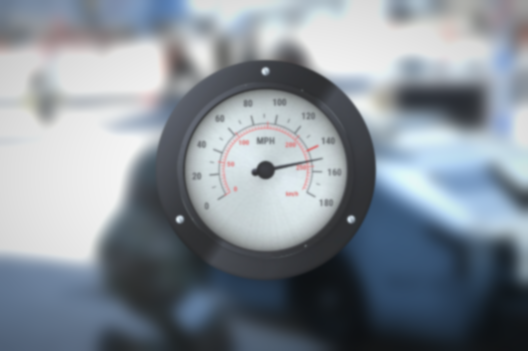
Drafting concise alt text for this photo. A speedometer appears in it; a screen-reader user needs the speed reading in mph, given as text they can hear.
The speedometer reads 150 mph
